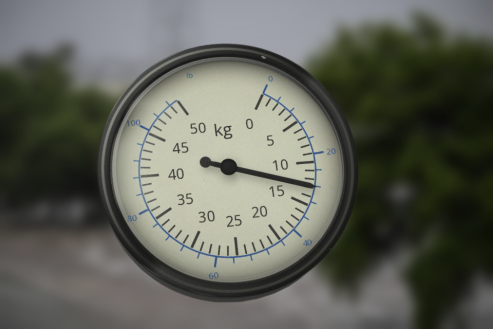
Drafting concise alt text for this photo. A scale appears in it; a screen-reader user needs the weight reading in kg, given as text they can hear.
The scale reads 13 kg
